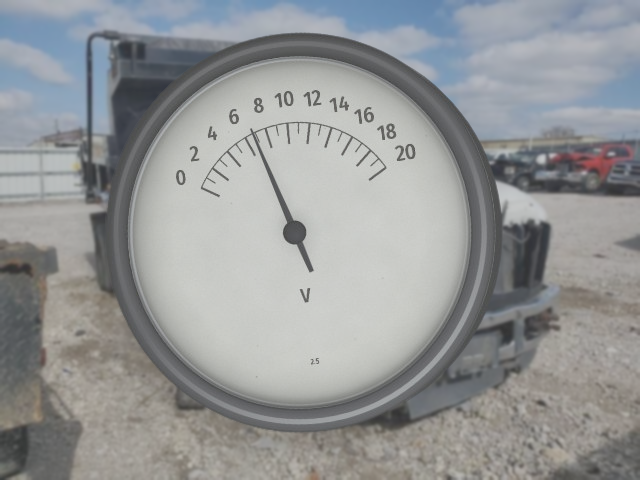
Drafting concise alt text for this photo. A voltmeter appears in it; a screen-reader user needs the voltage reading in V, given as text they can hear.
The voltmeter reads 7 V
